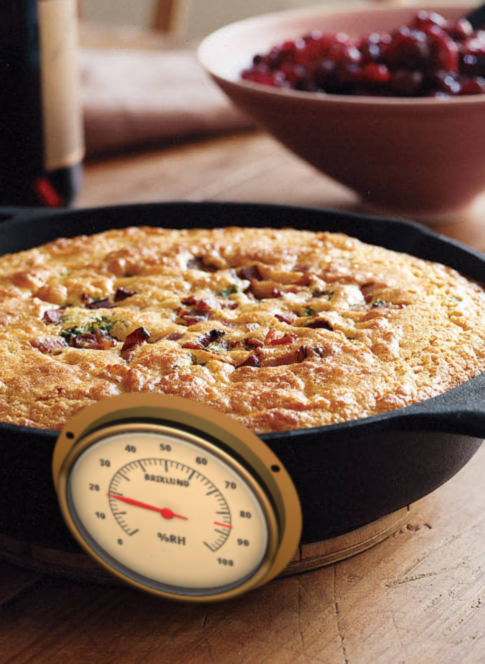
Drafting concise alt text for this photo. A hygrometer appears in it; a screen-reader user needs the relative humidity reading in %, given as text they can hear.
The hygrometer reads 20 %
